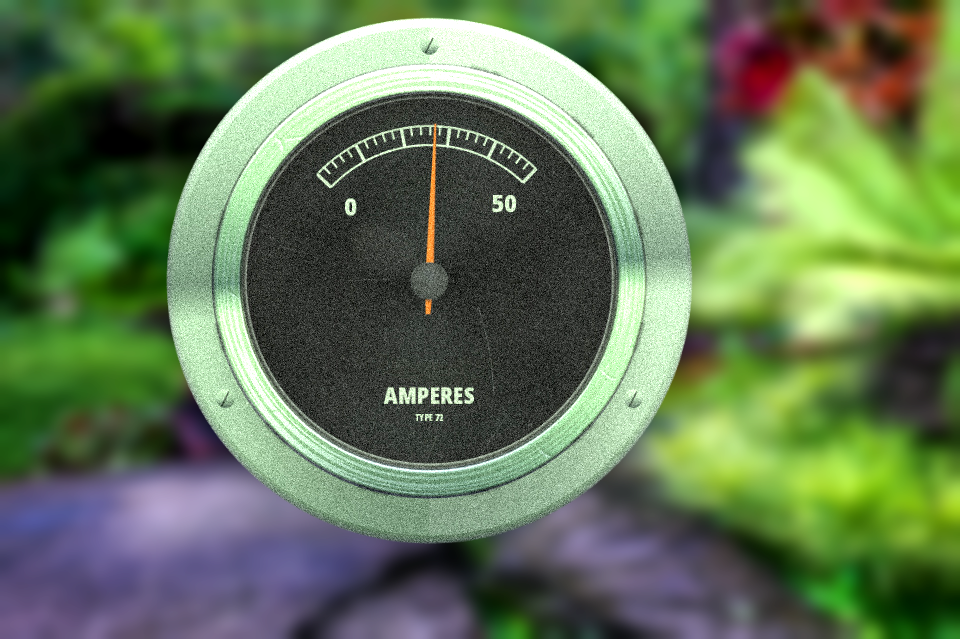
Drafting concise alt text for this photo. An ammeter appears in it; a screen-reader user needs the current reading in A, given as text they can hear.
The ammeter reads 27 A
